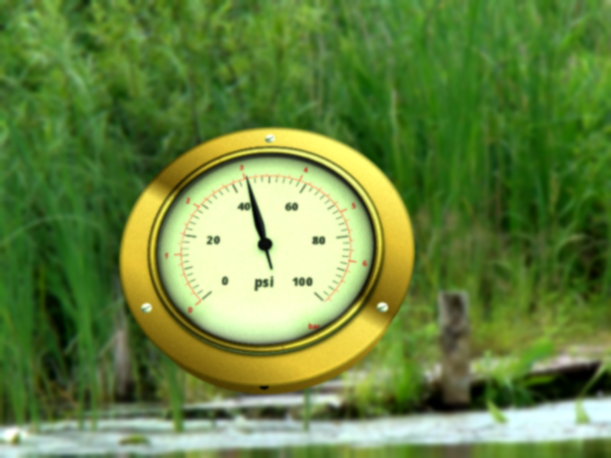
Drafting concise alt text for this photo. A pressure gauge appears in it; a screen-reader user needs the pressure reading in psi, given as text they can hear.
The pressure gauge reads 44 psi
